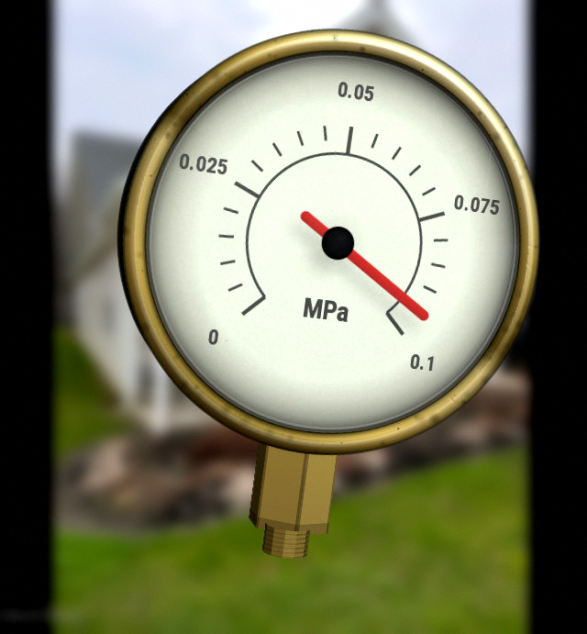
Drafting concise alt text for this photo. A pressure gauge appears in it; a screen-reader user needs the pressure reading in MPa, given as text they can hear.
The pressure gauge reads 0.095 MPa
